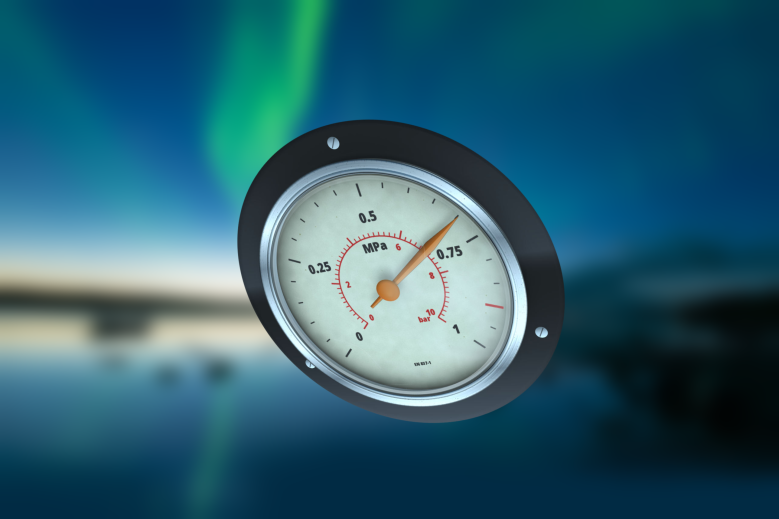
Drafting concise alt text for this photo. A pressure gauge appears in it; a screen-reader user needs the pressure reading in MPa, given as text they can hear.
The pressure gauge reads 0.7 MPa
